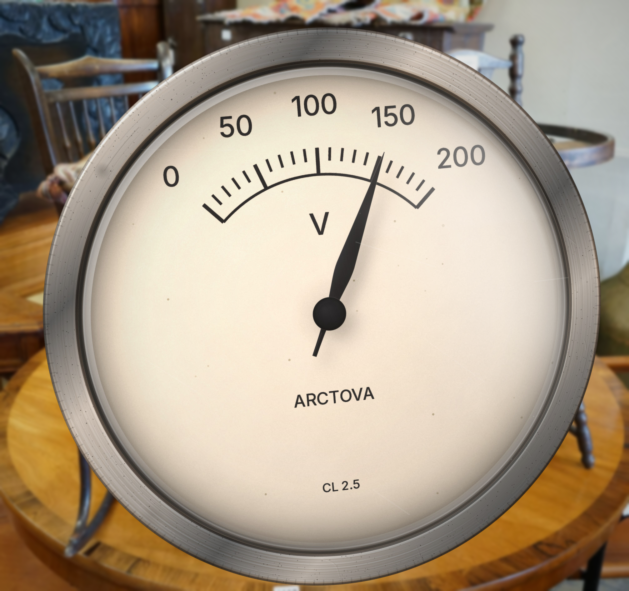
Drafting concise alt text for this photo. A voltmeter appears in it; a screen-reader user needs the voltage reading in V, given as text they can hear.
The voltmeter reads 150 V
